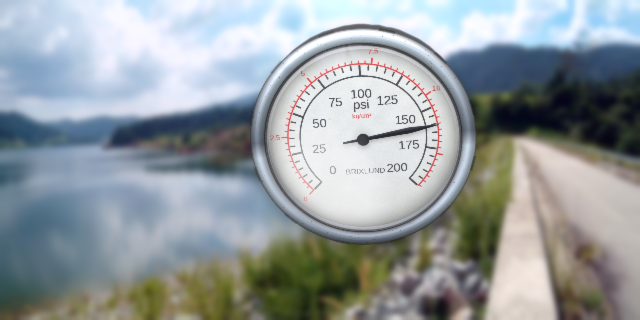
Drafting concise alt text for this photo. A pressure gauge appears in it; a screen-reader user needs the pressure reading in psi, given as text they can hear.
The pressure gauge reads 160 psi
